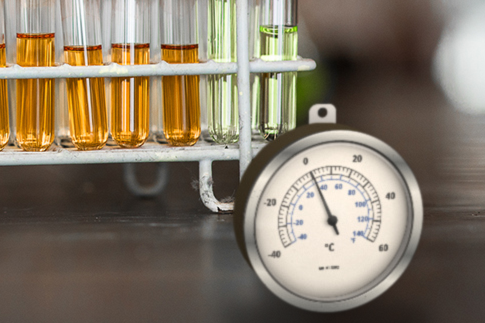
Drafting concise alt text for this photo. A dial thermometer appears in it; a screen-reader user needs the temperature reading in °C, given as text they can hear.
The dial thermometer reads 0 °C
